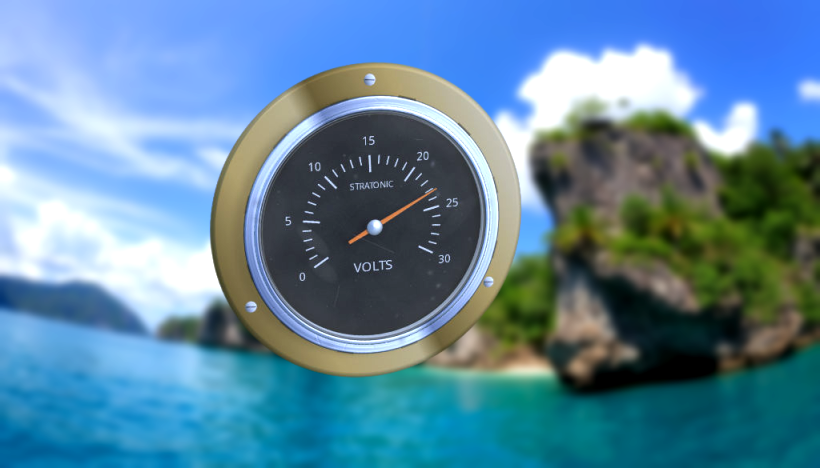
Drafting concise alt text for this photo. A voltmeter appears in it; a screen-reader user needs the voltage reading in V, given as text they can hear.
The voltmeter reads 23 V
